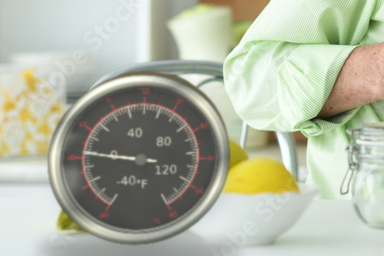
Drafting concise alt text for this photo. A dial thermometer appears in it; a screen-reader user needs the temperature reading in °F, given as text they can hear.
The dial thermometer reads 0 °F
